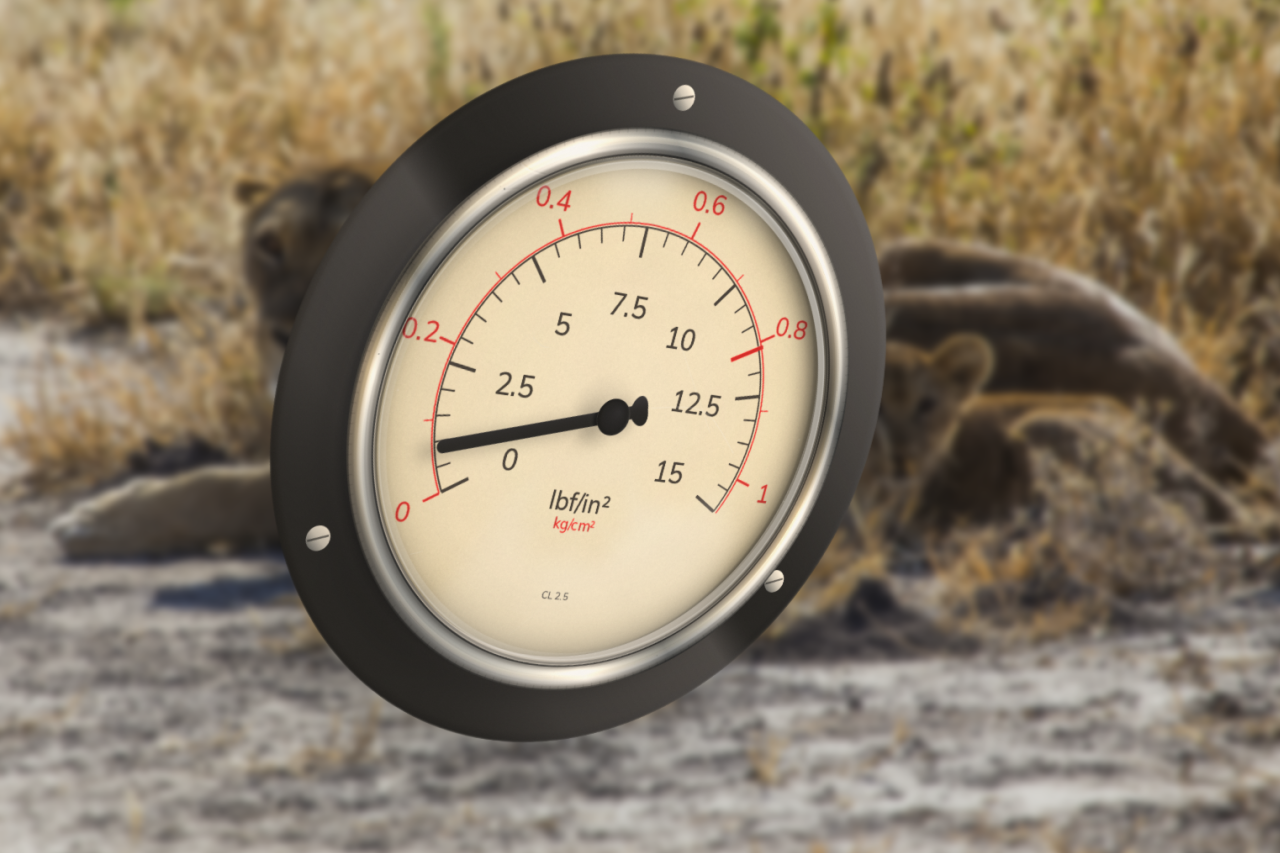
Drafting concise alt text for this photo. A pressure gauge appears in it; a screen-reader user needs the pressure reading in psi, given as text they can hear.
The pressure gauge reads 1 psi
